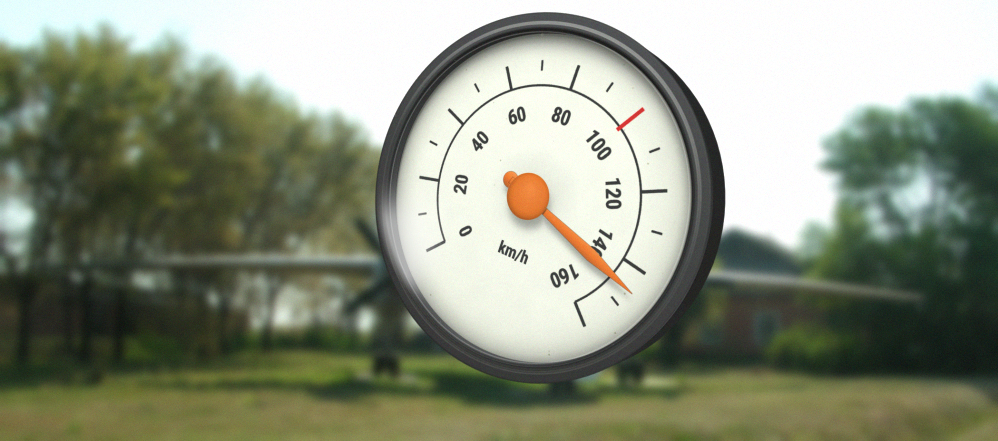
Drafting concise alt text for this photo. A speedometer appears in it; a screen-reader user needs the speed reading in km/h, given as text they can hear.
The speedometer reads 145 km/h
